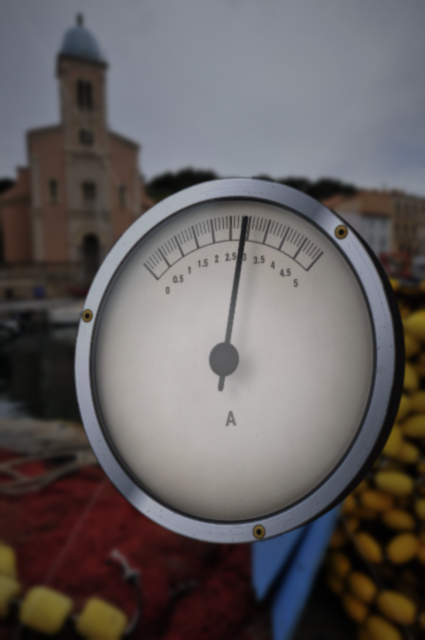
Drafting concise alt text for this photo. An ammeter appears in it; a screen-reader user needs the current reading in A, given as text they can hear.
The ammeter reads 3 A
